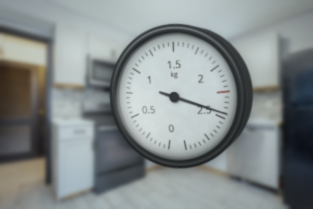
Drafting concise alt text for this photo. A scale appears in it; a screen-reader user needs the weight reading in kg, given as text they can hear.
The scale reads 2.45 kg
